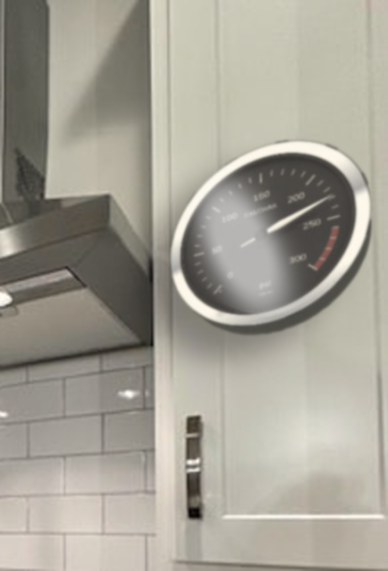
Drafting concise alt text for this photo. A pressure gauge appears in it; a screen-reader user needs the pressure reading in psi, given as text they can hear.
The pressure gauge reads 230 psi
